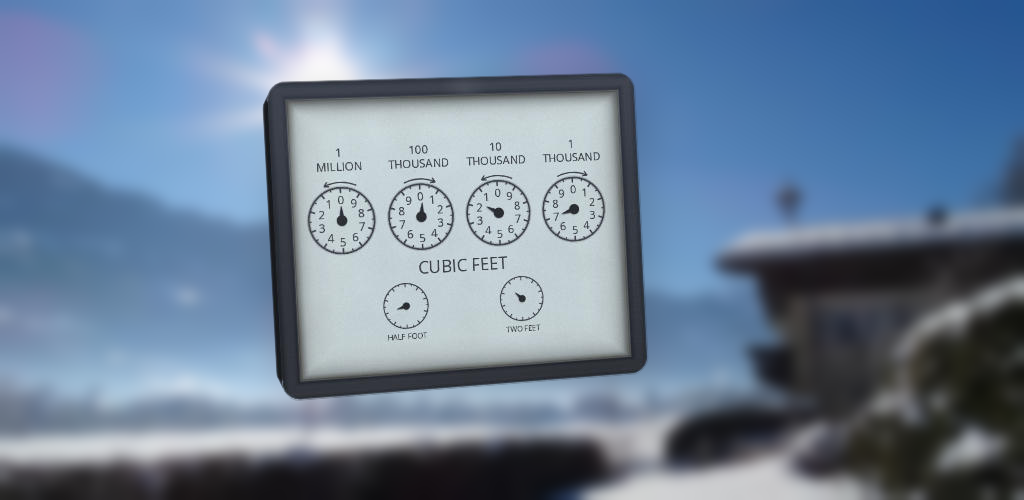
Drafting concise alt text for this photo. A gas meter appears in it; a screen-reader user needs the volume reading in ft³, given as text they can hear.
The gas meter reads 1700 ft³
